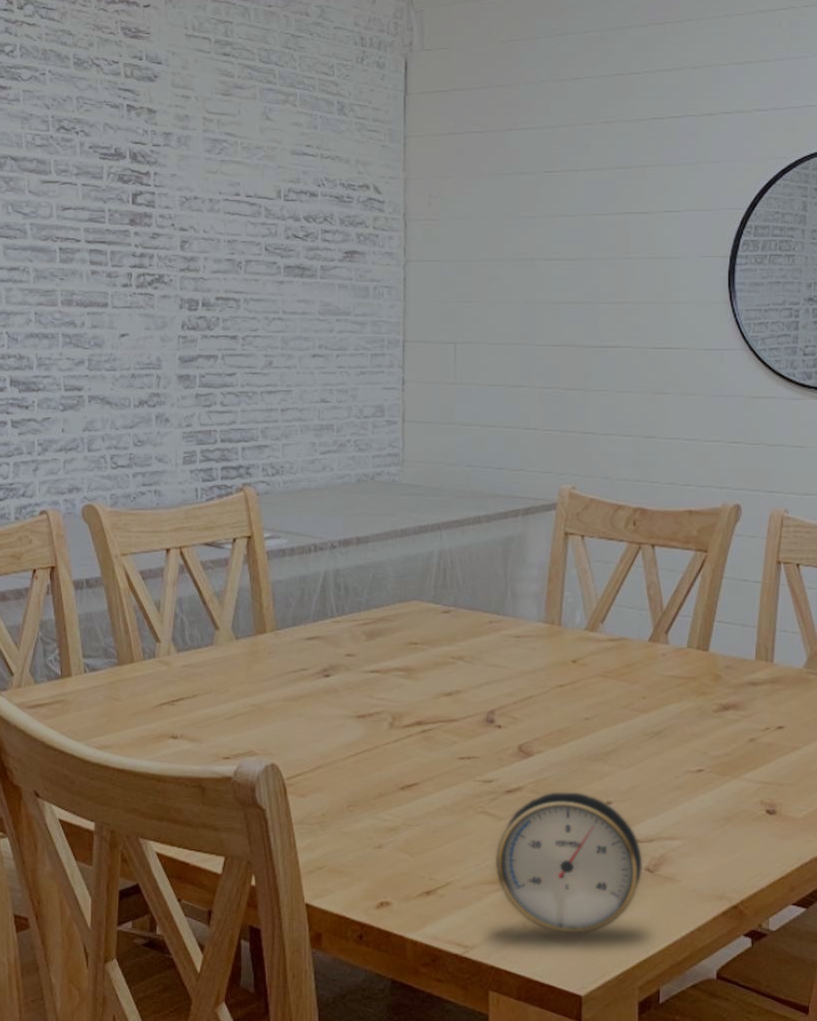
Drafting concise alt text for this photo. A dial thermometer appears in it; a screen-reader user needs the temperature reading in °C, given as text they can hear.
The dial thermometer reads 10 °C
